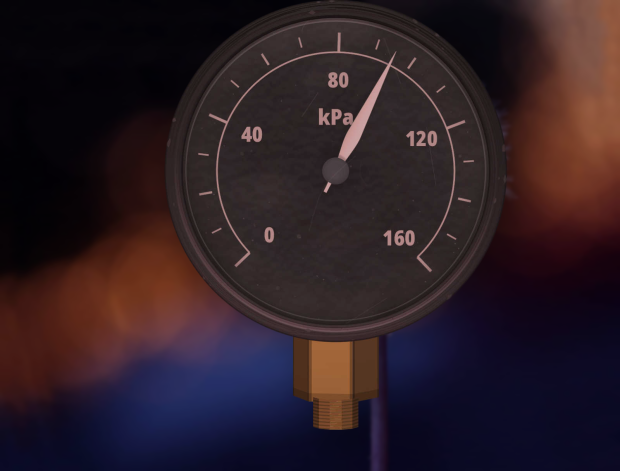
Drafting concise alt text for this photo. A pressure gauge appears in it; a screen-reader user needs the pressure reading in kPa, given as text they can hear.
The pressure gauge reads 95 kPa
